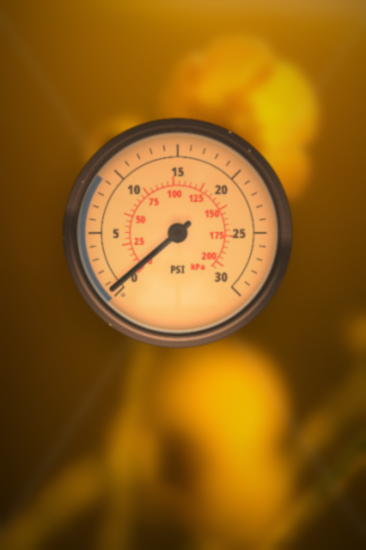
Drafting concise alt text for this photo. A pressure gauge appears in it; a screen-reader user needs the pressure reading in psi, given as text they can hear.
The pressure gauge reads 0.5 psi
